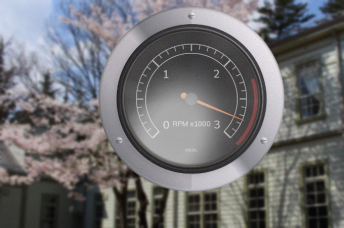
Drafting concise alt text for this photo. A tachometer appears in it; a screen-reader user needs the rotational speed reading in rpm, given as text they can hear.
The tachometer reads 2750 rpm
